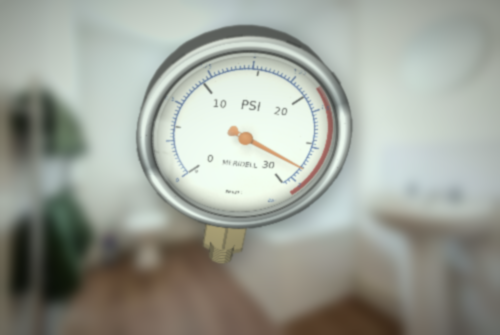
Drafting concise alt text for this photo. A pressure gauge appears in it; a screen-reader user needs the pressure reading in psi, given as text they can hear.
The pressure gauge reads 27.5 psi
